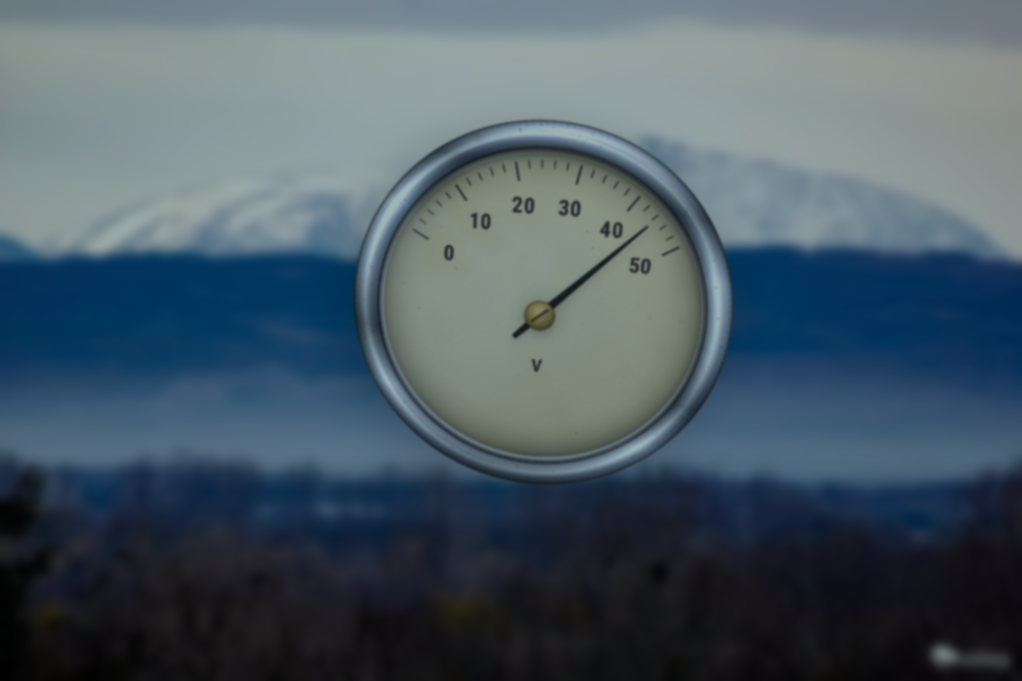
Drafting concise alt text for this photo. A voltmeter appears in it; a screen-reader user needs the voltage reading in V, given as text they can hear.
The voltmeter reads 44 V
